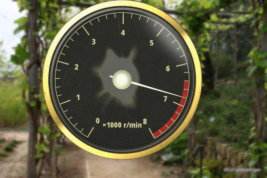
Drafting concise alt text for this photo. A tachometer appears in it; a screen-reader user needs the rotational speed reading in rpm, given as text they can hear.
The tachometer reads 6800 rpm
